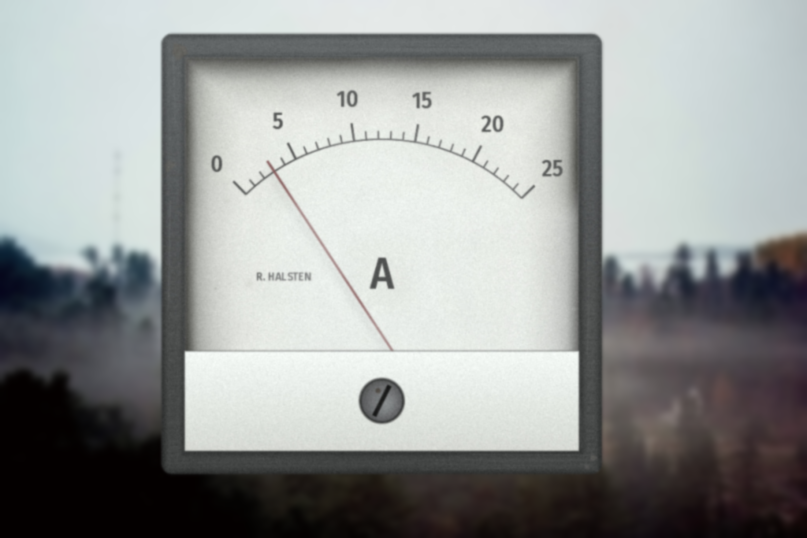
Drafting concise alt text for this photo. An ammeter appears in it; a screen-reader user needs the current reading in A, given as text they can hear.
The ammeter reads 3 A
